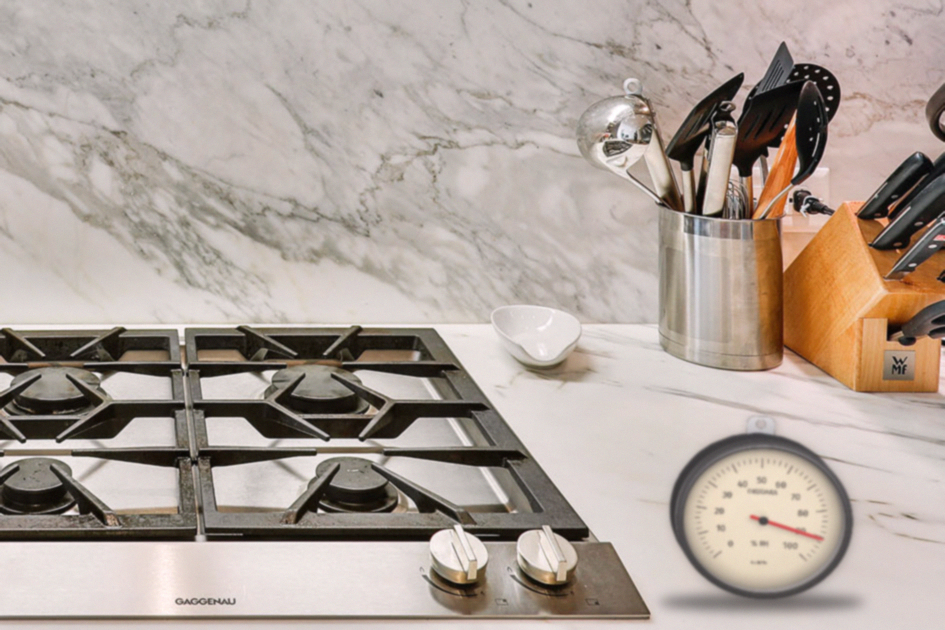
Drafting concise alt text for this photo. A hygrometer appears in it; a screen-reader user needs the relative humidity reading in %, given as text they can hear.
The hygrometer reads 90 %
